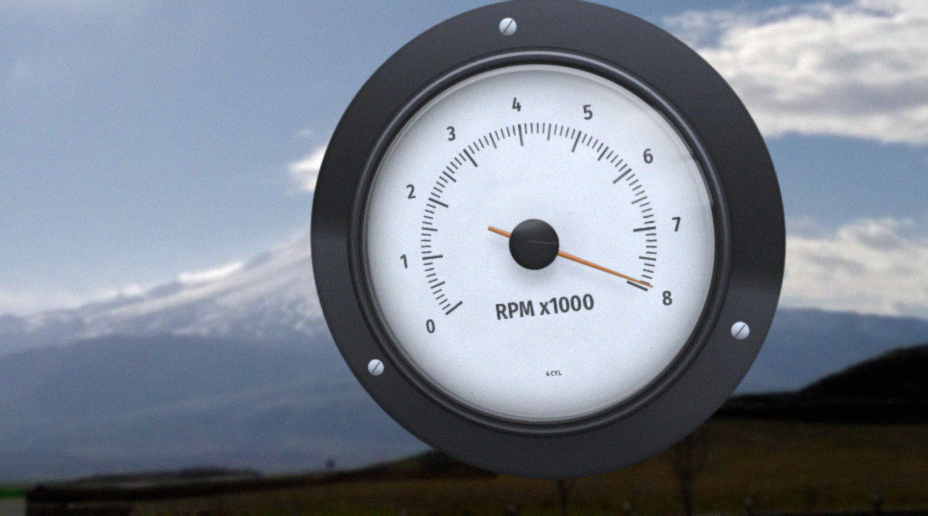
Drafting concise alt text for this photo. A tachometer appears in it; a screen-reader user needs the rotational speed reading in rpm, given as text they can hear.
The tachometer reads 7900 rpm
